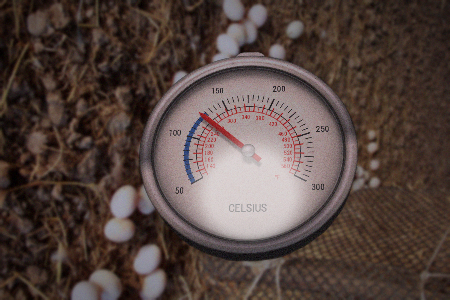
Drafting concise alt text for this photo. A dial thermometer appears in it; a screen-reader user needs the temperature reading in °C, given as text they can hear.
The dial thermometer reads 125 °C
